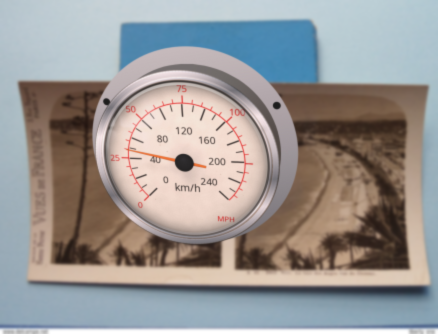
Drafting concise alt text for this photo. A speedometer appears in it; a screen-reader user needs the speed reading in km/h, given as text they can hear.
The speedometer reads 50 km/h
